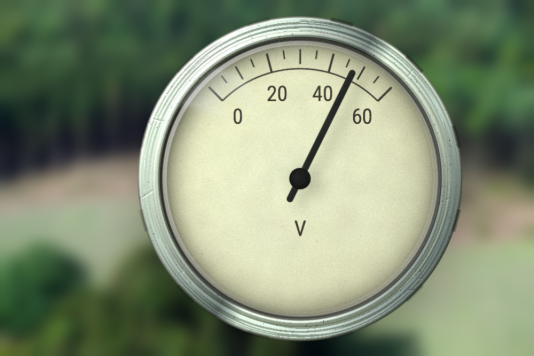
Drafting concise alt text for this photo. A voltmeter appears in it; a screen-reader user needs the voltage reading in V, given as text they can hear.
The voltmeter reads 47.5 V
